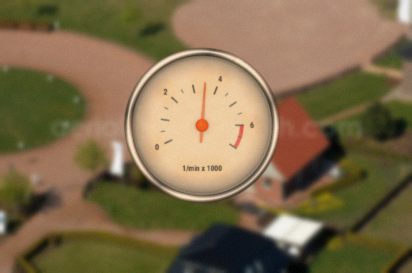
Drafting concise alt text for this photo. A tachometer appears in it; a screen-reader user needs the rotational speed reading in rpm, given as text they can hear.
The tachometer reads 3500 rpm
